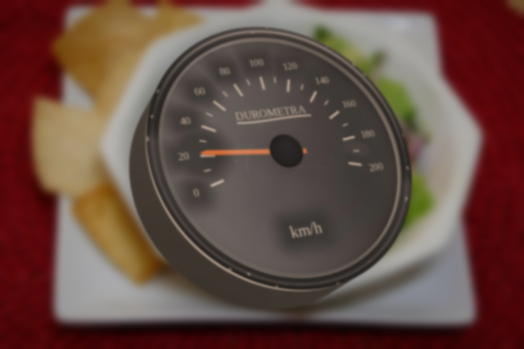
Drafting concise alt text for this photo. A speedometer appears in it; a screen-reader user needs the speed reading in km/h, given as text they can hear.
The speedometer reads 20 km/h
